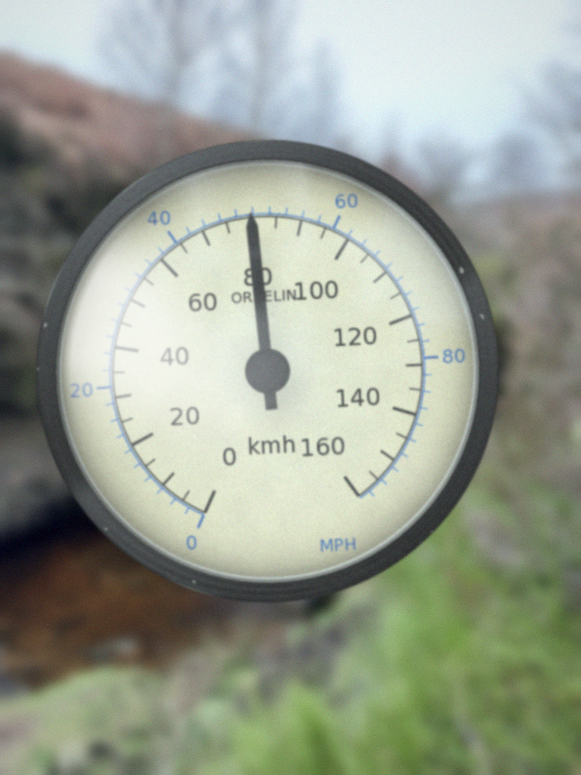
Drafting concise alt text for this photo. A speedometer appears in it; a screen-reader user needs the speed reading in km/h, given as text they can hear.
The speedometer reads 80 km/h
